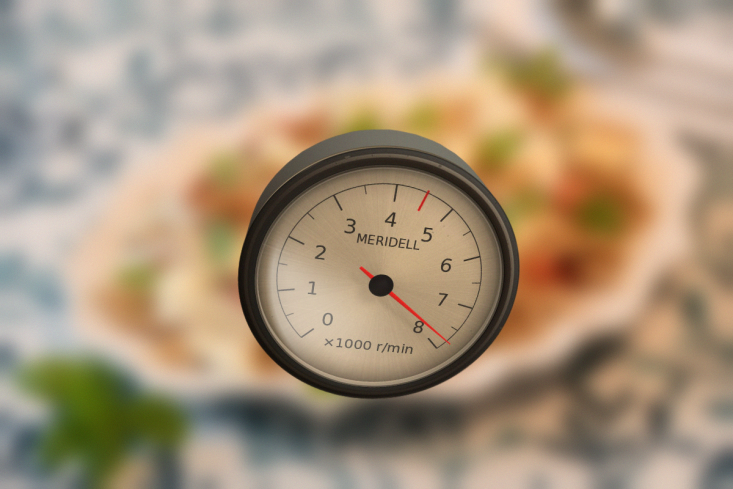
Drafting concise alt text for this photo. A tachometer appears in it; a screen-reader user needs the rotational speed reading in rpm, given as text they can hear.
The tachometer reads 7750 rpm
